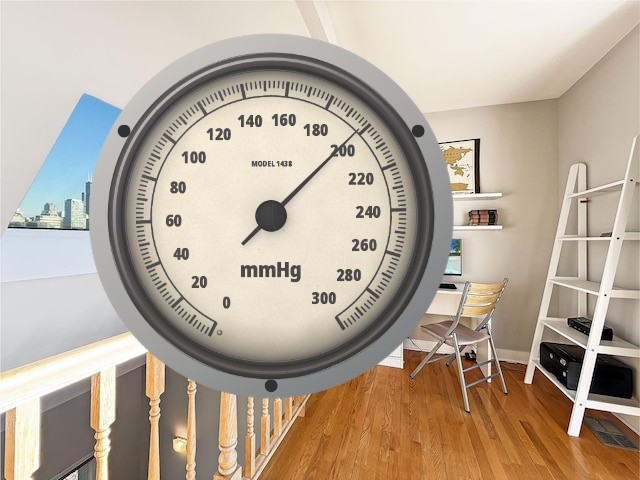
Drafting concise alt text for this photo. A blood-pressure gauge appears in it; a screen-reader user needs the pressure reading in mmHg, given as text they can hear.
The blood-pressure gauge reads 198 mmHg
